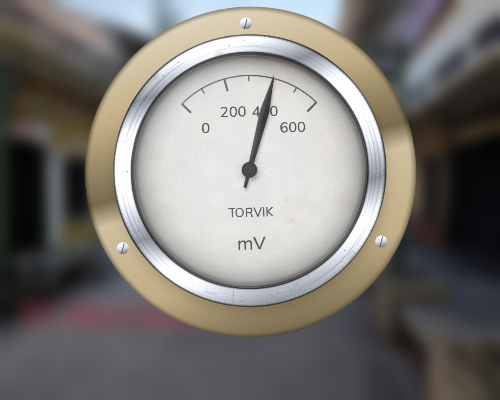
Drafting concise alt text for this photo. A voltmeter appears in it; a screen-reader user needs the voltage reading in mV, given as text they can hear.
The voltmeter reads 400 mV
